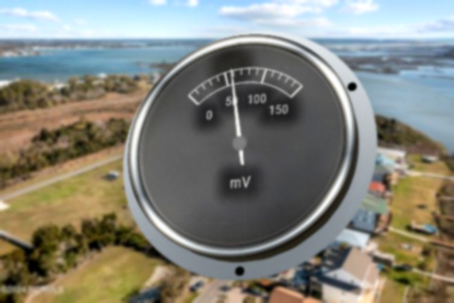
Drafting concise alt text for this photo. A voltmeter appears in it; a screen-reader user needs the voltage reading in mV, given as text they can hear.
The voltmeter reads 60 mV
